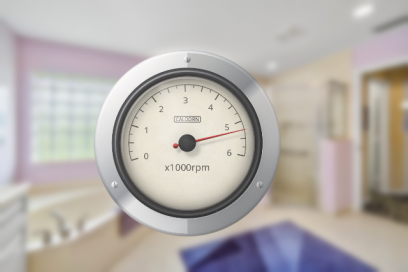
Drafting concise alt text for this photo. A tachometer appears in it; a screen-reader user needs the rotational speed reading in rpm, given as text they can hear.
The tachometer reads 5250 rpm
